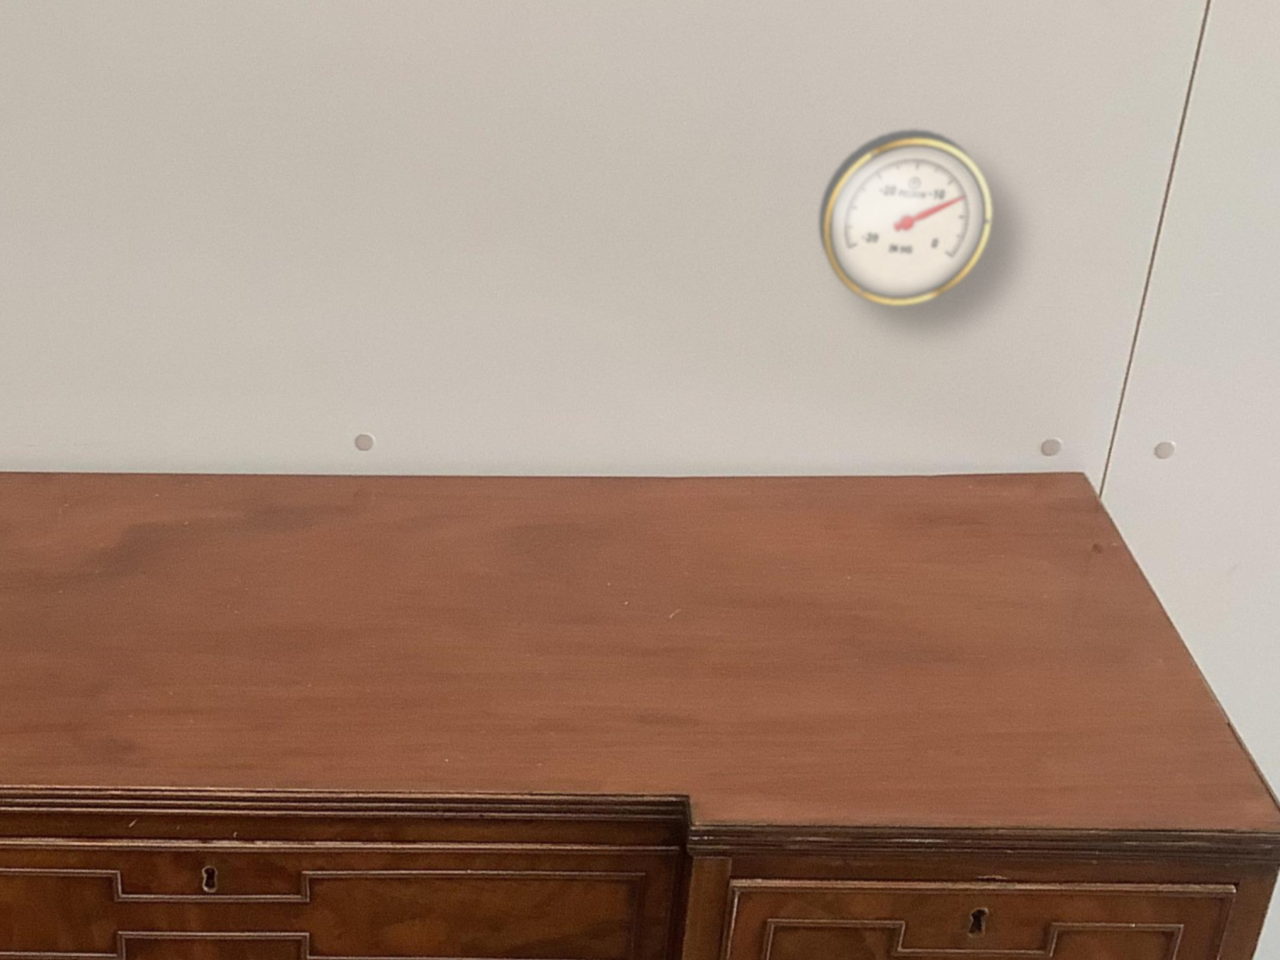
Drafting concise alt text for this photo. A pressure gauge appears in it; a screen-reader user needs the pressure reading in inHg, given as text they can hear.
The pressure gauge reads -7.5 inHg
